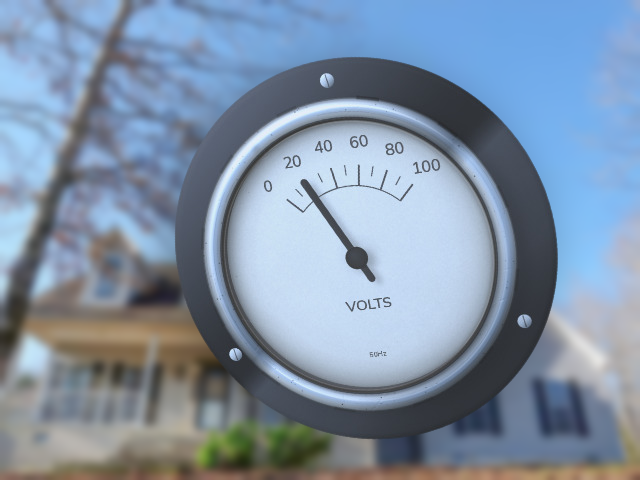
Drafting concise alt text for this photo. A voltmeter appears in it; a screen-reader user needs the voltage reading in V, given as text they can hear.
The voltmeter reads 20 V
